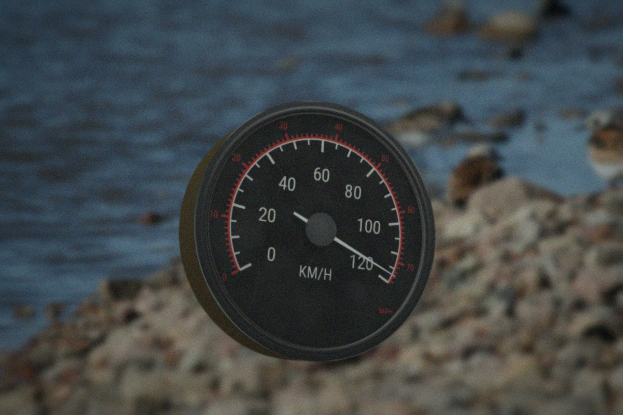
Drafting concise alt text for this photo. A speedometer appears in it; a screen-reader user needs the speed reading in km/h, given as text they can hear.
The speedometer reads 117.5 km/h
